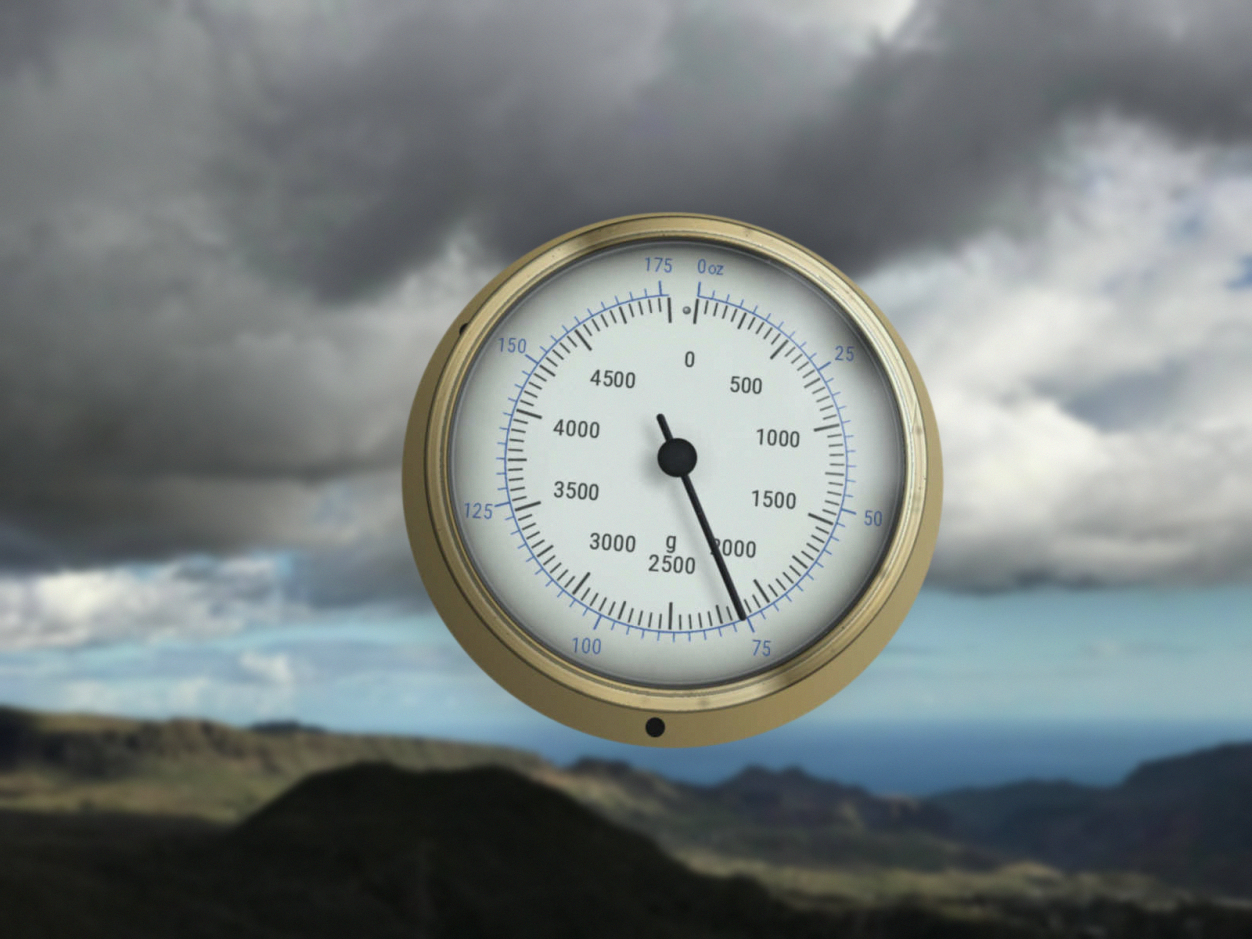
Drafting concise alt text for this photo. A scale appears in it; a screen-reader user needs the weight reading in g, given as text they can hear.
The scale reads 2150 g
